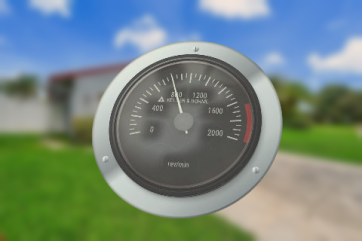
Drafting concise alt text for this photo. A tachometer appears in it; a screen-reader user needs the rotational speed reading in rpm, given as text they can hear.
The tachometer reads 800 rpm
